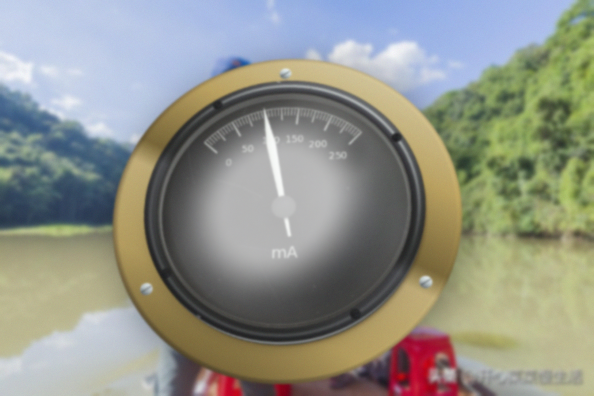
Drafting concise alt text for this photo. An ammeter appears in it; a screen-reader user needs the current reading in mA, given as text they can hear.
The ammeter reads 100 mA
